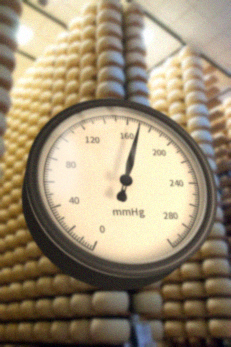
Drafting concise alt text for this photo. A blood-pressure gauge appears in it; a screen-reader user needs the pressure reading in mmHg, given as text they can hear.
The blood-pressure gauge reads 170 mmHg
